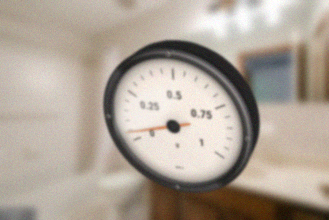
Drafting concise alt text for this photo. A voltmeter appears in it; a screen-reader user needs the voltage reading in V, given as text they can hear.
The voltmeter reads 0.05 V
